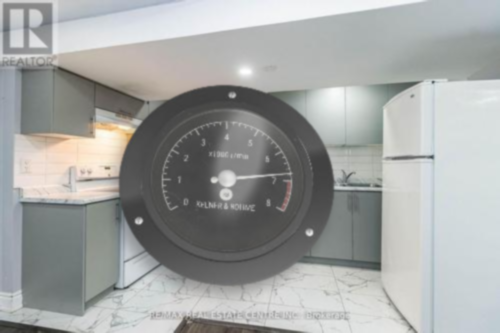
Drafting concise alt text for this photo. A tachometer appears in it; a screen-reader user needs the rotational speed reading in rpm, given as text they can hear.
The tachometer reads 6800 rpm
